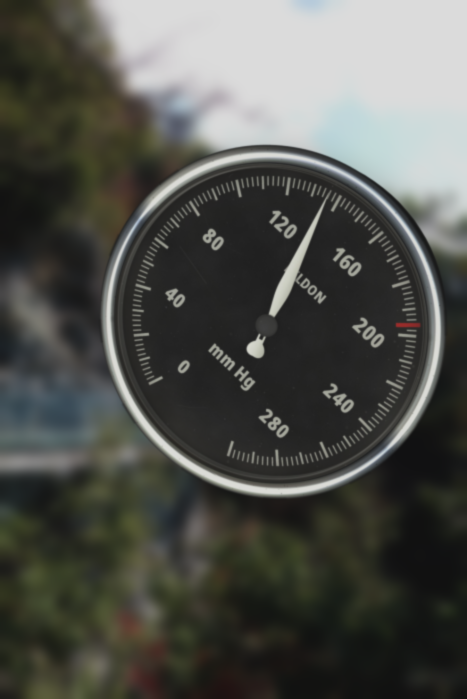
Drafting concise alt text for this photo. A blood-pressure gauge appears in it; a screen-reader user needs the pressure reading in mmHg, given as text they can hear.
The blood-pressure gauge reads 136 mmHg
